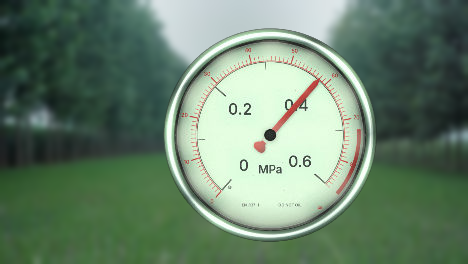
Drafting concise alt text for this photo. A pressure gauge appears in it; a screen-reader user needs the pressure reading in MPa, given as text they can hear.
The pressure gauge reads 0.4 MPa
